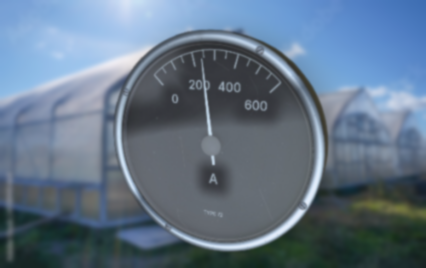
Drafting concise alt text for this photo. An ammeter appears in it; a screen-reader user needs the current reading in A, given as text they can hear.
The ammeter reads 250 A
